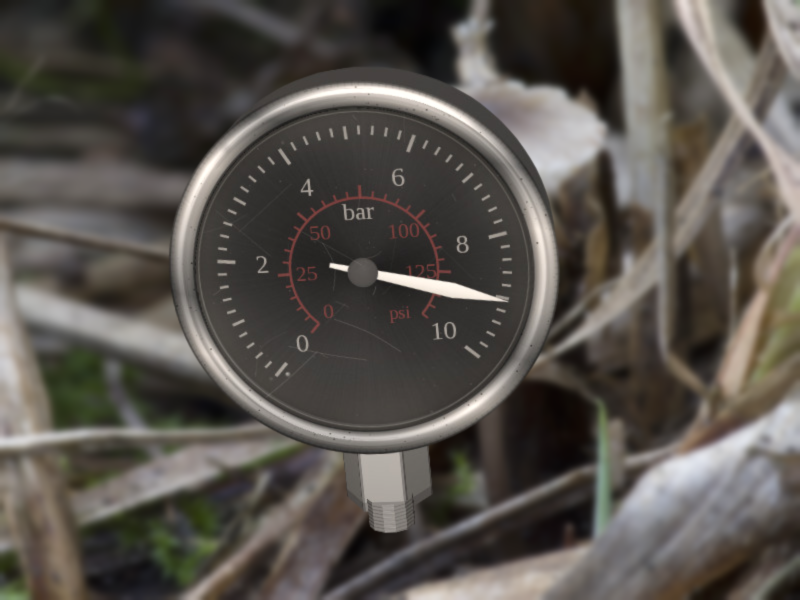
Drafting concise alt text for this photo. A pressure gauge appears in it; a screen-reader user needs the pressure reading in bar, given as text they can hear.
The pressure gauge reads 9 bar
